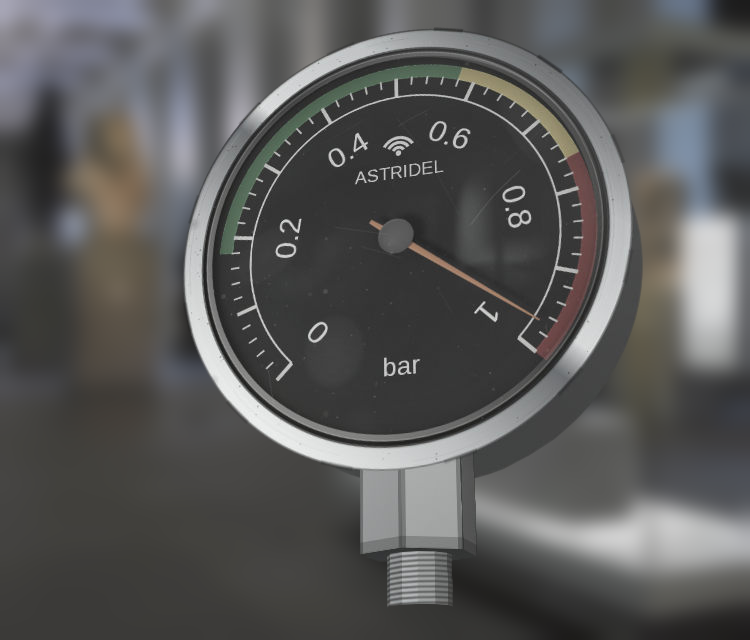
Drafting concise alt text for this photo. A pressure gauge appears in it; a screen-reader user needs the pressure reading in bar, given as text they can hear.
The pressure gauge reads 0.97 bar
